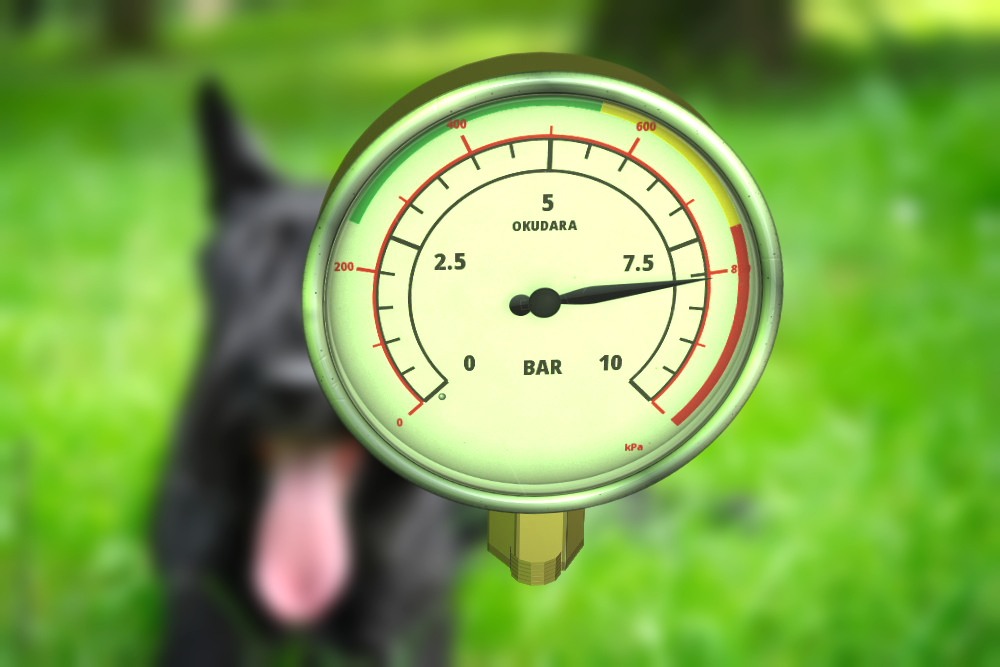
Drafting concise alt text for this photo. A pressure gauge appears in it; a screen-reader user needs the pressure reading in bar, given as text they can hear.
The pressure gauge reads 8 bar
